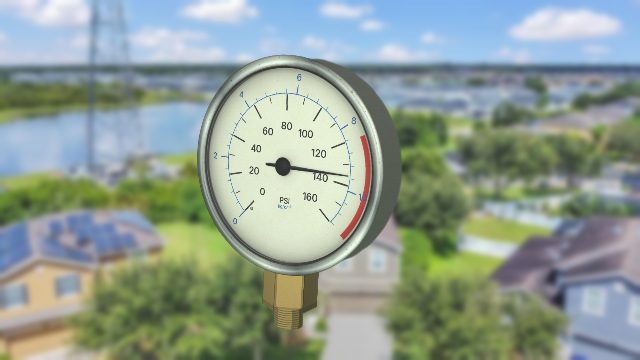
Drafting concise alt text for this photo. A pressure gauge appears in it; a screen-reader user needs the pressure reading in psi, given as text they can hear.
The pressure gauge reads 135 psi
